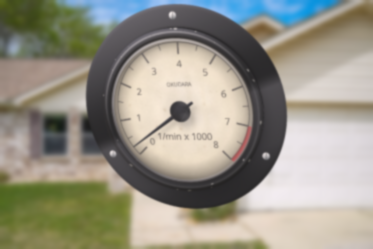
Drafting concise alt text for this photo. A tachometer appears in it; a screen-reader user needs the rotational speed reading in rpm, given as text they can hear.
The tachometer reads 250 rpm
